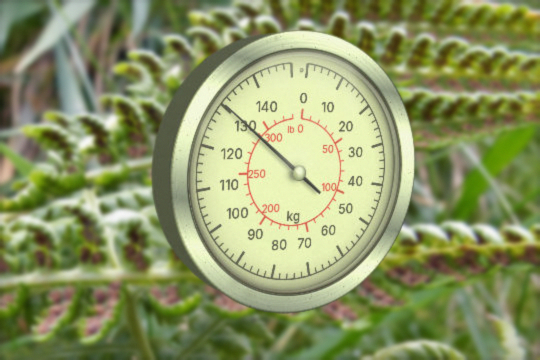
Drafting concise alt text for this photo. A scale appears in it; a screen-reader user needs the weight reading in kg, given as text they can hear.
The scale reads 130 kg
